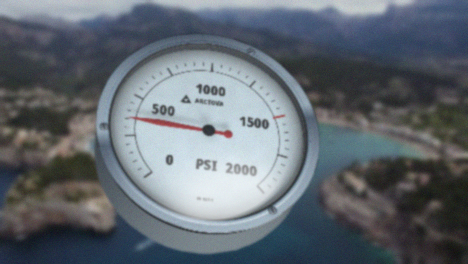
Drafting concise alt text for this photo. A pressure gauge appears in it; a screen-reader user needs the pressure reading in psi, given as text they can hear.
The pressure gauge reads 350 psi
